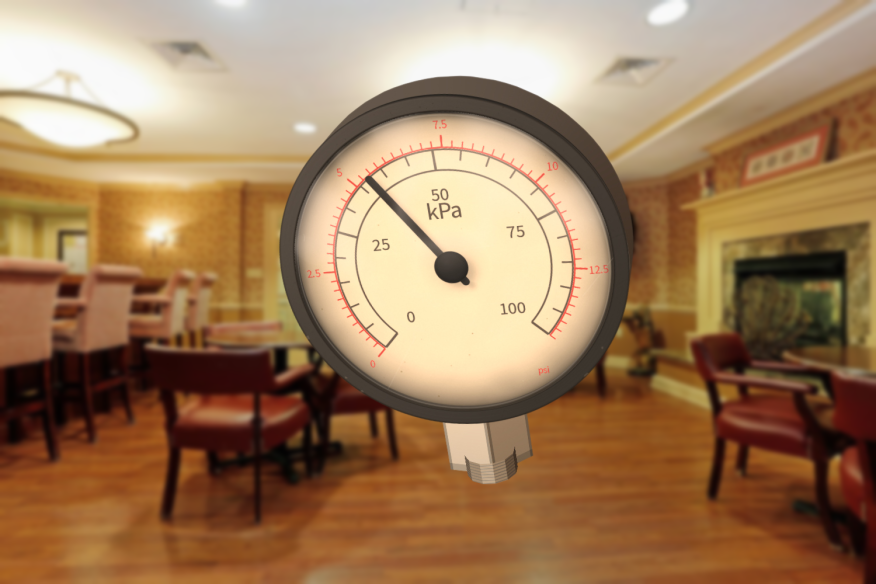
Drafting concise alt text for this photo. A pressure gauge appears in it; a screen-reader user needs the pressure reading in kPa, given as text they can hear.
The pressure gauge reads 37.5 kPa
